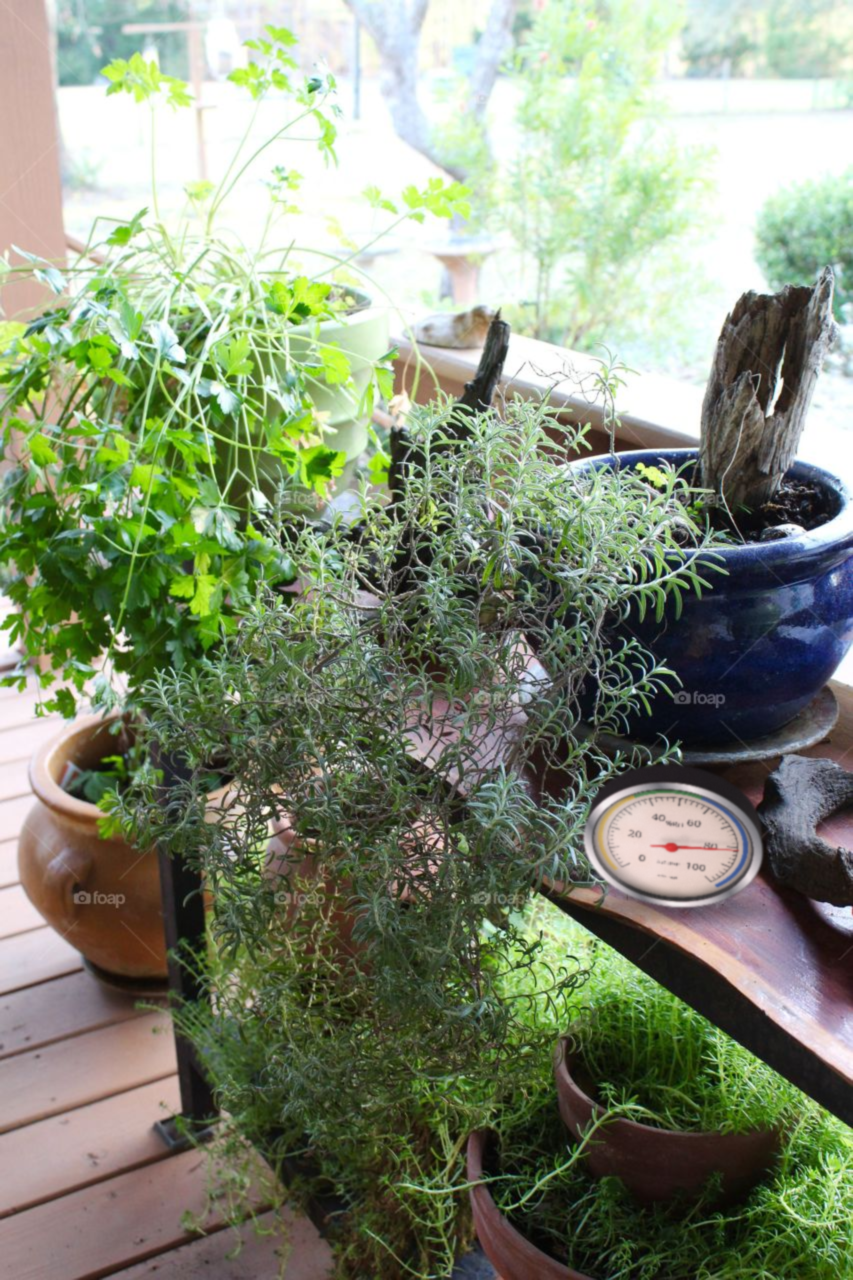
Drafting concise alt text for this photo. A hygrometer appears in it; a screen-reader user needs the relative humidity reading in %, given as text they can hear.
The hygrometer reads 80 %
